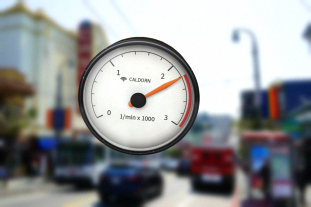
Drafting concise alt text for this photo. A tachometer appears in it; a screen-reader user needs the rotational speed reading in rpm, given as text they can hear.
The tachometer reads 2200 rpm
